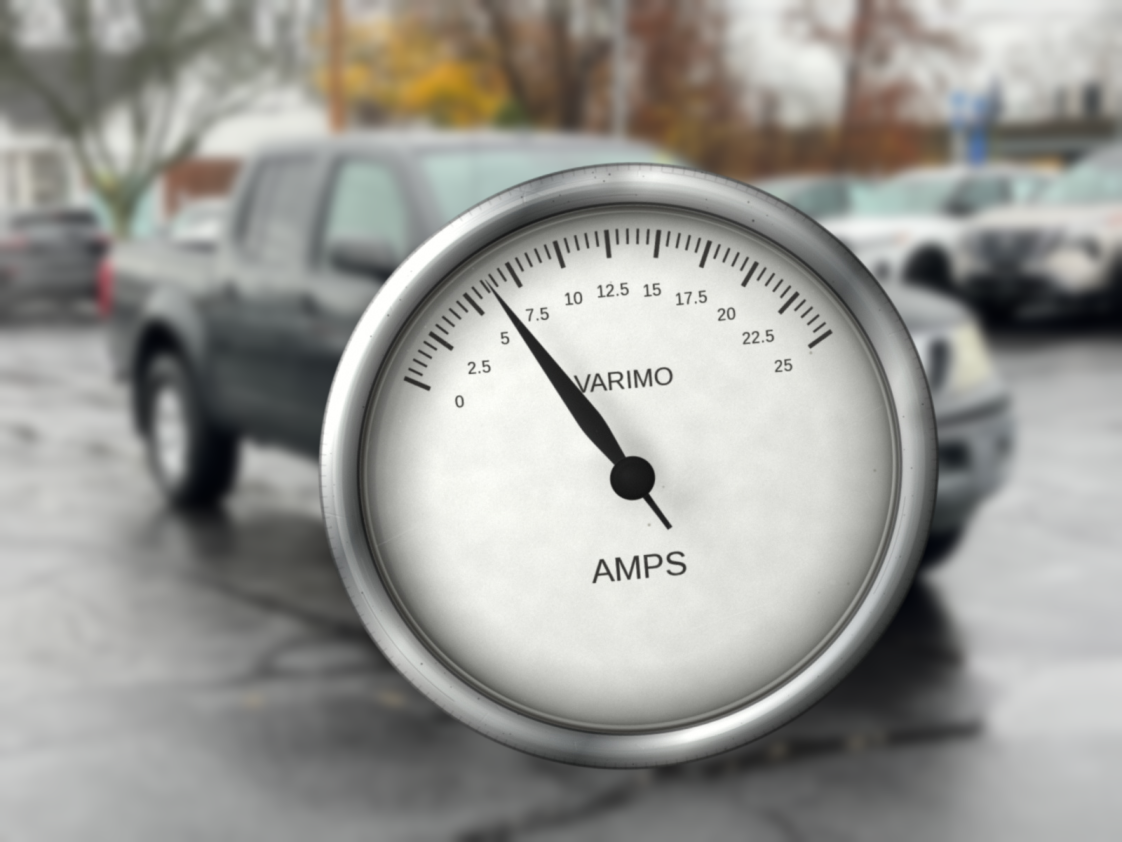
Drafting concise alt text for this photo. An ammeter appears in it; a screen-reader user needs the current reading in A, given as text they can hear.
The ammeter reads 6.25 A
